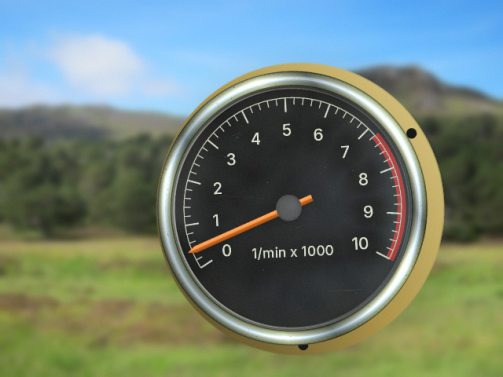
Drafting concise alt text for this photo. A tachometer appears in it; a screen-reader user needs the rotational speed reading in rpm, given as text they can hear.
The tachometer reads 400 rpm
